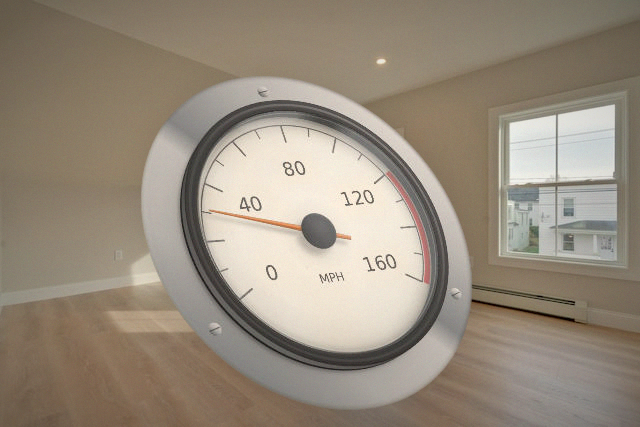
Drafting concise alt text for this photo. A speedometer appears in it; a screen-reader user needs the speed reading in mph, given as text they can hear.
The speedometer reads 30 mph
